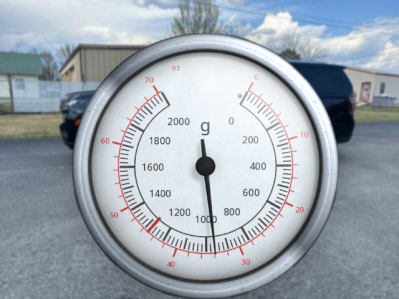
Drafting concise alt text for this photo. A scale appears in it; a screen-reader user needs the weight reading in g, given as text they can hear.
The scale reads 960 g
